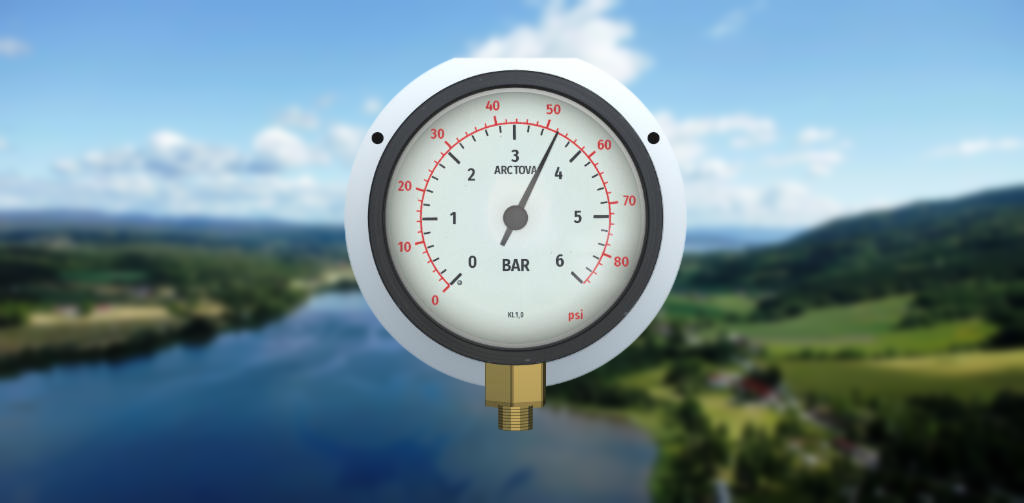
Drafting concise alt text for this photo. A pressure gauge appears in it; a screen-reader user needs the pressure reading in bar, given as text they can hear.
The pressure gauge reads 3.6 bar
